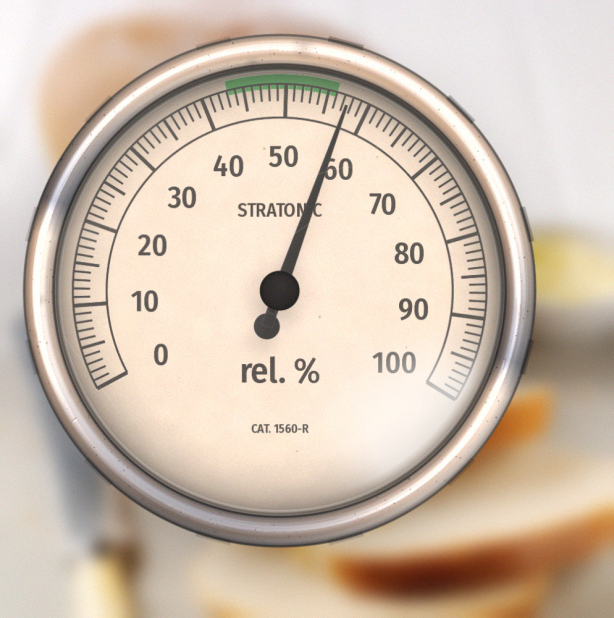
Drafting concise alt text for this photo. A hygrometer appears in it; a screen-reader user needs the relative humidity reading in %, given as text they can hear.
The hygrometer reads 57.5 %
